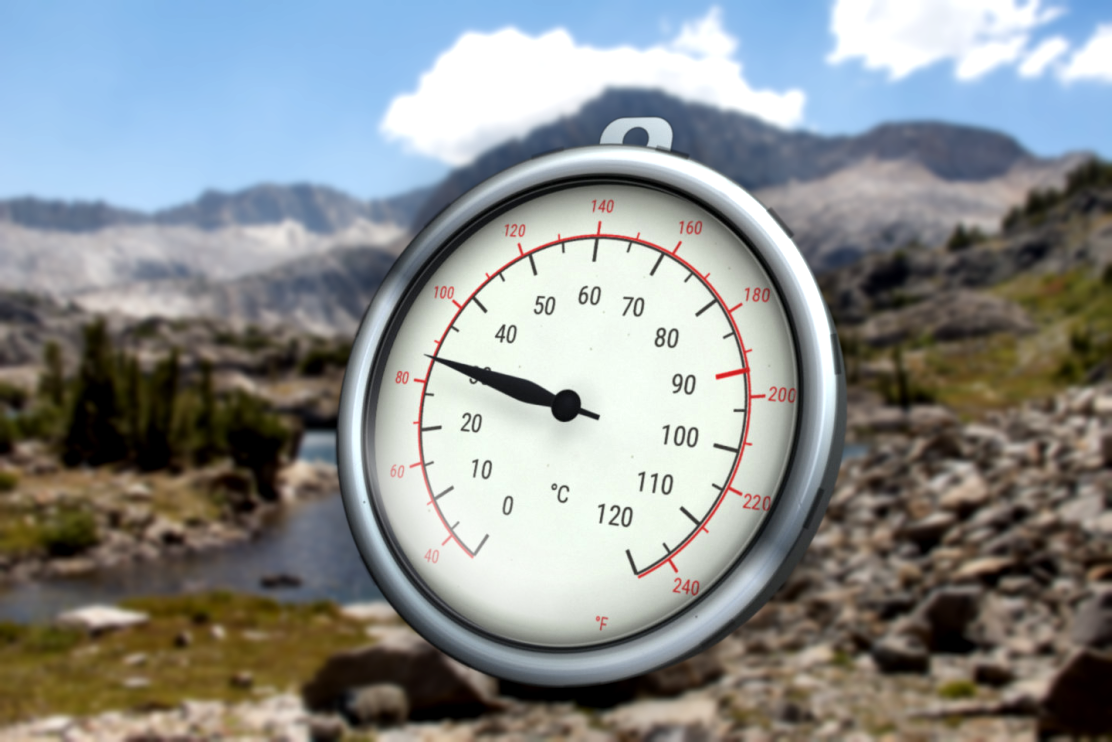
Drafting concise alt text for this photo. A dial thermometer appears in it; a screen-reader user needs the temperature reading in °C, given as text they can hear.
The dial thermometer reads 30 °C
